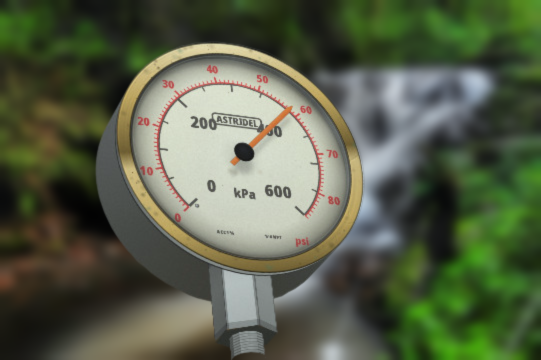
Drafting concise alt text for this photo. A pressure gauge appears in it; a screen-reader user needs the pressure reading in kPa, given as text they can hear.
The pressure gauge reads 400 kPa
